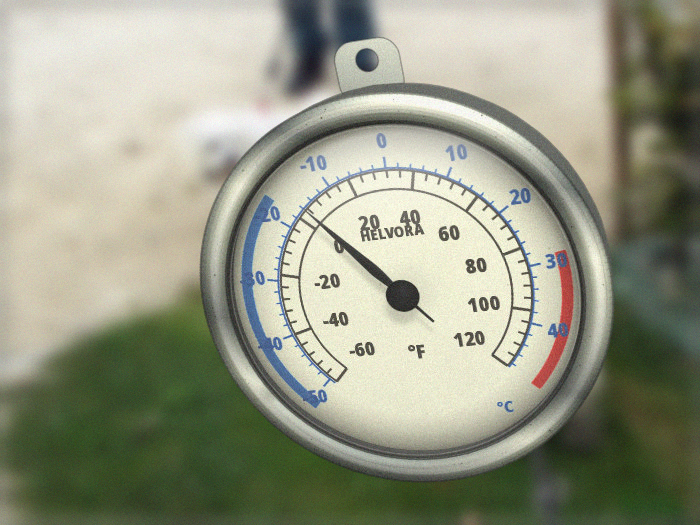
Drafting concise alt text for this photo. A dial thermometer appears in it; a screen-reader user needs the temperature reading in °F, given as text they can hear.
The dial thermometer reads 4 °F
